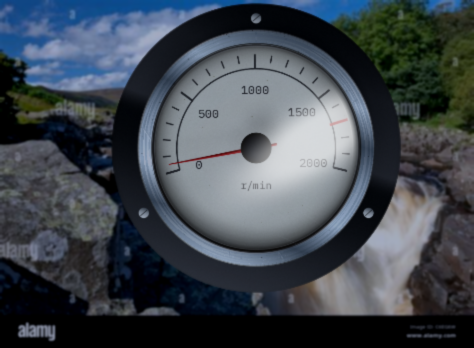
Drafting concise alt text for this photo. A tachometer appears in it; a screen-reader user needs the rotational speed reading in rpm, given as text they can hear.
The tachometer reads 50 rpm
